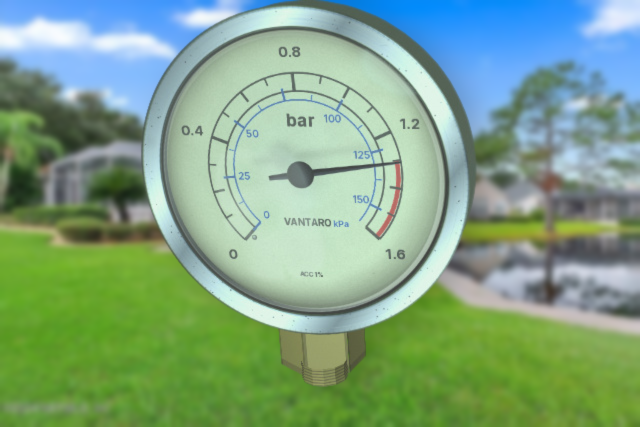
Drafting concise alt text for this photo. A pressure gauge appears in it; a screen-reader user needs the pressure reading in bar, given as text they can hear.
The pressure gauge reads 1.3 bar
